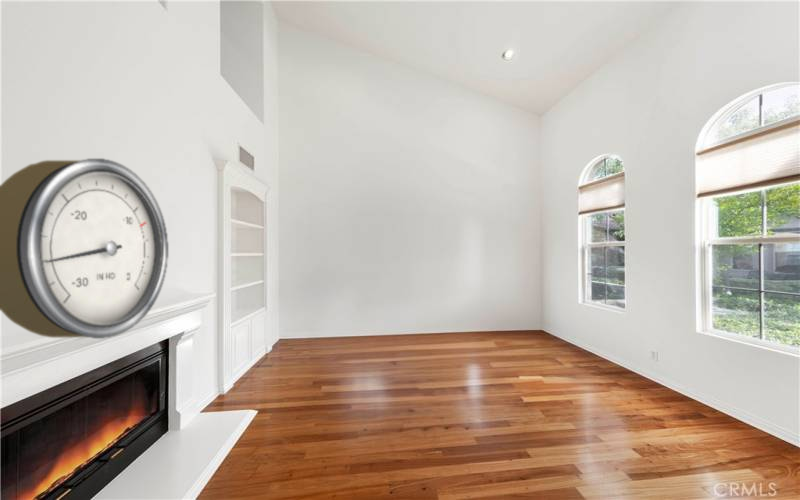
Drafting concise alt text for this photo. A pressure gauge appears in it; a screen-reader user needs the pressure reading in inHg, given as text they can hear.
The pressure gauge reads -26 inHg
